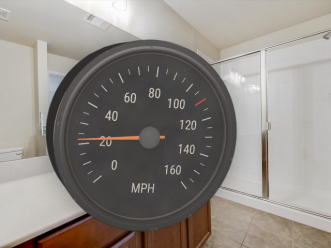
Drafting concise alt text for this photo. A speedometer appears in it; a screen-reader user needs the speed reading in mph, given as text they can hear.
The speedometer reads 22.5 mph
